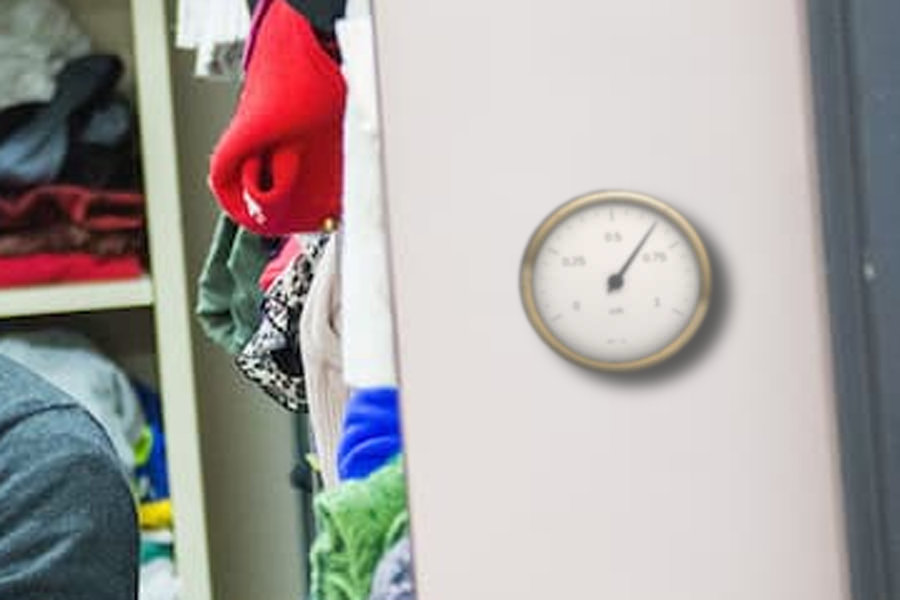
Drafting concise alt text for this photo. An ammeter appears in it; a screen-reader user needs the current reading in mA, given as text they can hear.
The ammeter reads 0.65 mA
